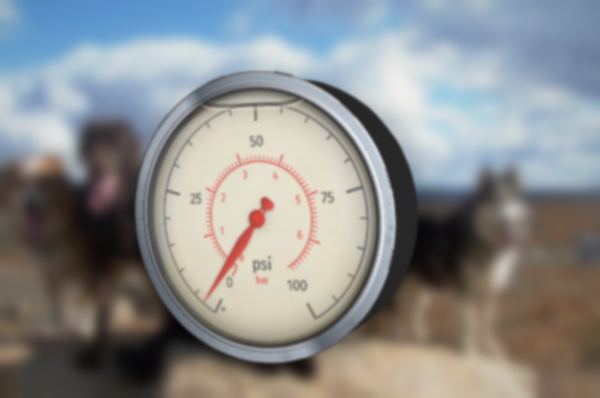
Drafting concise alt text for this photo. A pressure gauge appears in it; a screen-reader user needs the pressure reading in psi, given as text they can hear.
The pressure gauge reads 2.5 psi
